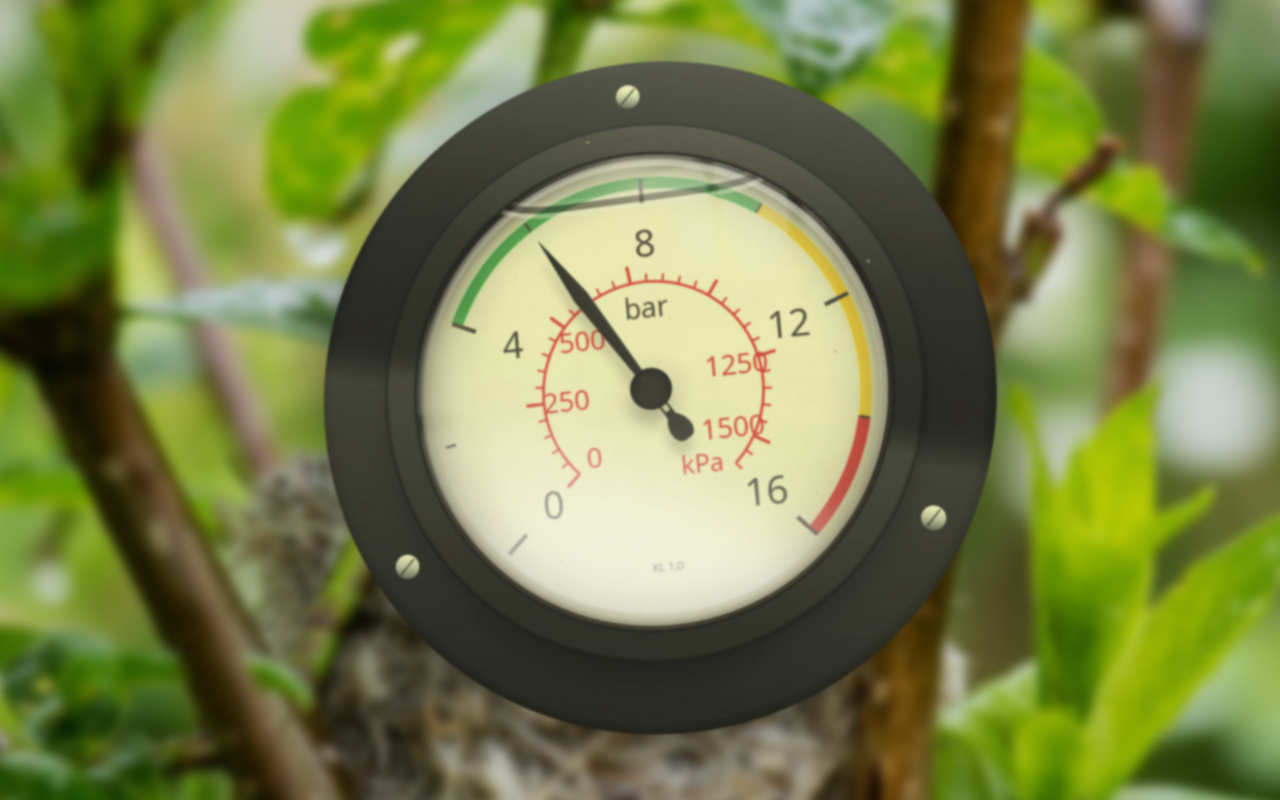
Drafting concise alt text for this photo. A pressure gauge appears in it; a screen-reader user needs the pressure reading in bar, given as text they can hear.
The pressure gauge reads 6 bar
